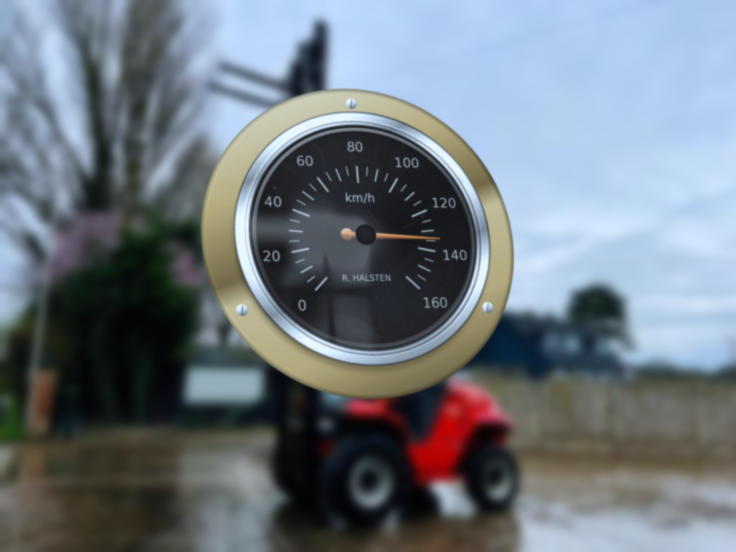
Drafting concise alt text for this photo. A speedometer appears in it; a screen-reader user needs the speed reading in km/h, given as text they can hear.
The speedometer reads 135 km/h
